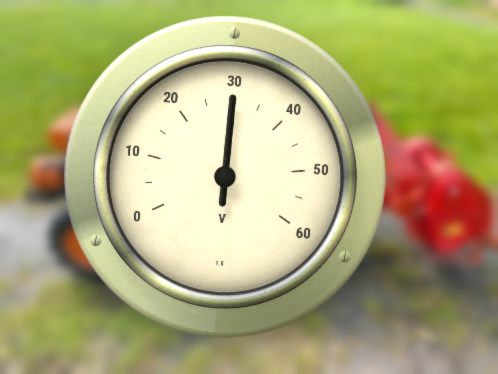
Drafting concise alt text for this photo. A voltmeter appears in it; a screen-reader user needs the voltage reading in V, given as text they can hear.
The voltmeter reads 30 V
